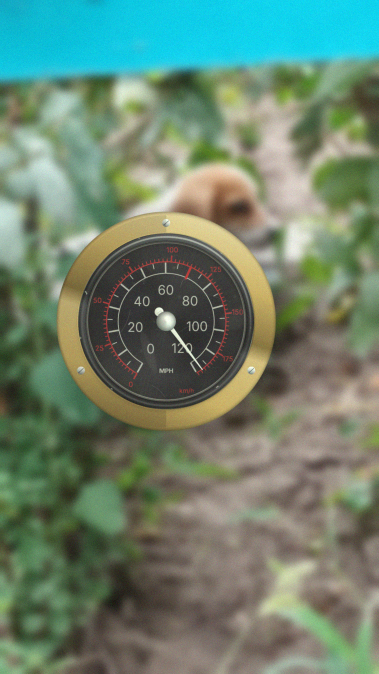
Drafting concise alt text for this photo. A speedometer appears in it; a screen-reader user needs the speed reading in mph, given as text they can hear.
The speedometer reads 117.5 mph
